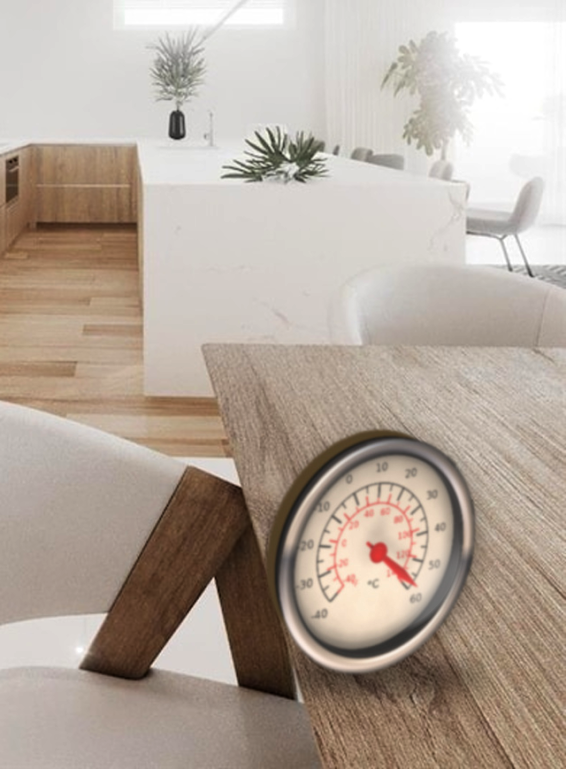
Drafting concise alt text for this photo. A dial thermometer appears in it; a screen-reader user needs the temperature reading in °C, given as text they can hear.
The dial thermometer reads 57.5 °C
